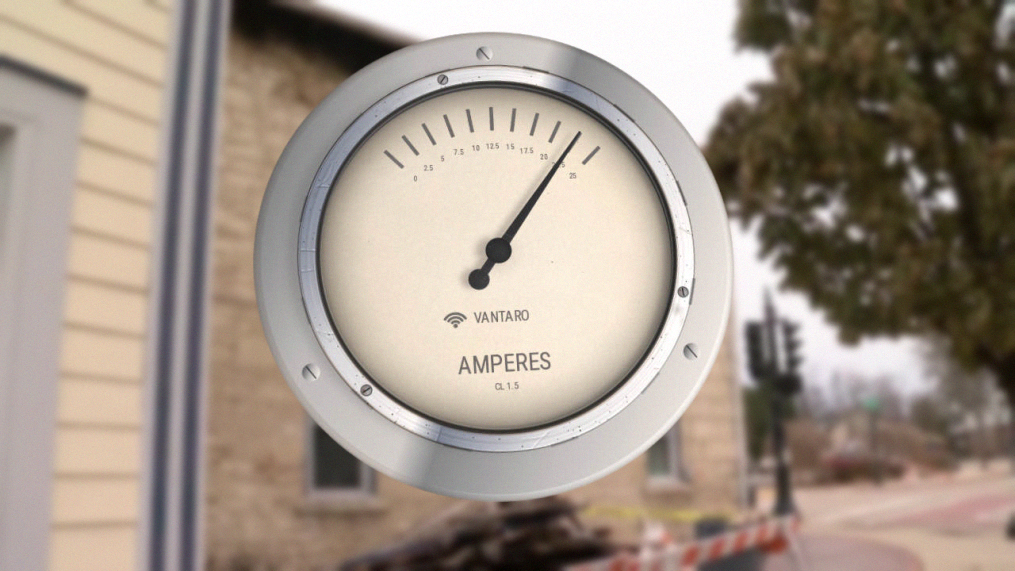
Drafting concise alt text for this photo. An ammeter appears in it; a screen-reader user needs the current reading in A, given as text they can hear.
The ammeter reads 22.5 A
